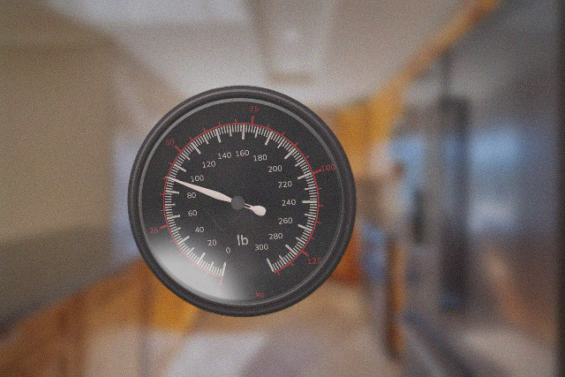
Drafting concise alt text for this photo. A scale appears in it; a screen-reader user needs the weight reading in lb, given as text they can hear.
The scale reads 90 lb
